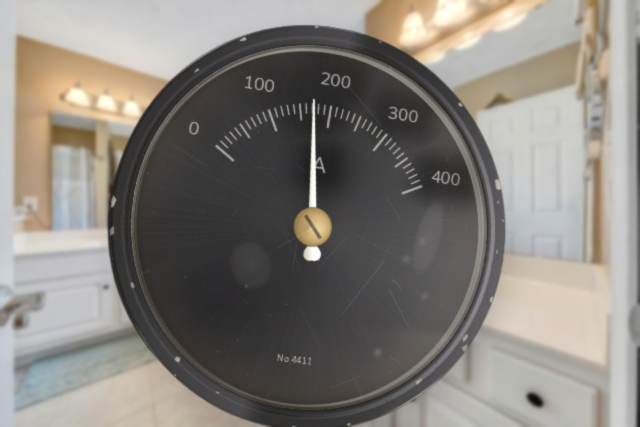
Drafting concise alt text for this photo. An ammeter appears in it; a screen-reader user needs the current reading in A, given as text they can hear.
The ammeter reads 170 A
